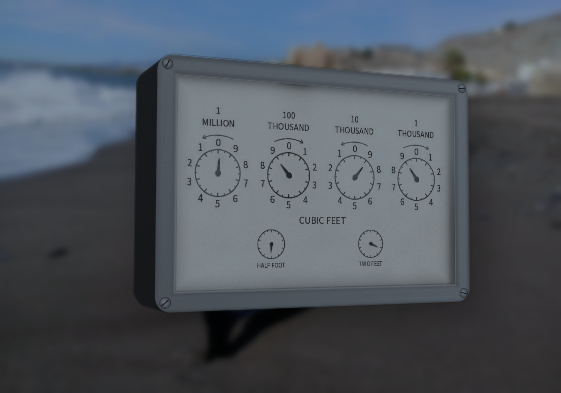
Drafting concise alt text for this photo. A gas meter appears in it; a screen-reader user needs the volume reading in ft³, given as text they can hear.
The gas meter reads 988900 ft³
